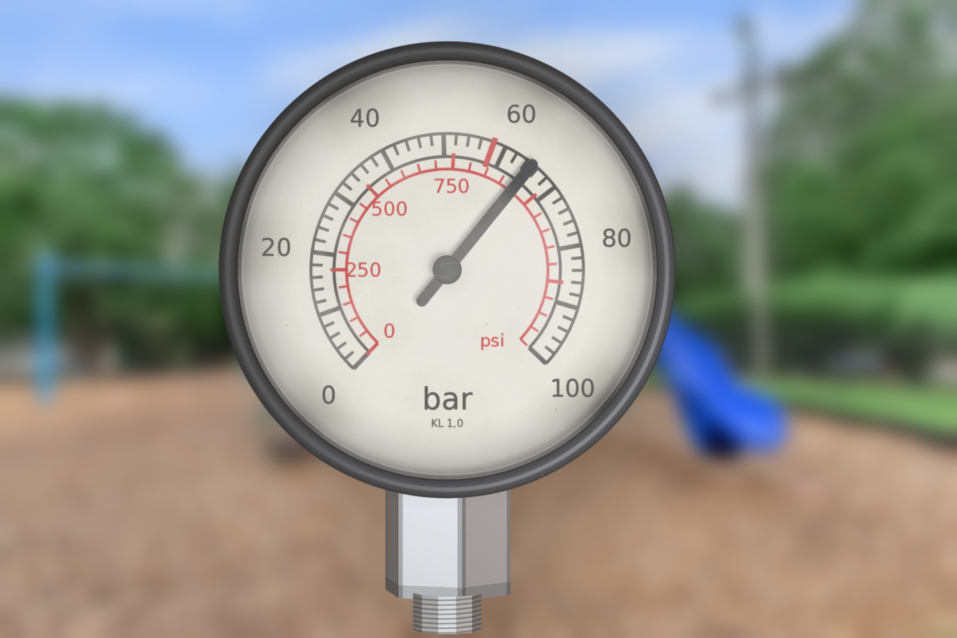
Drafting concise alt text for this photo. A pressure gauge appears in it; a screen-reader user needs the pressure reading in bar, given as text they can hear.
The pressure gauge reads 65 bar
